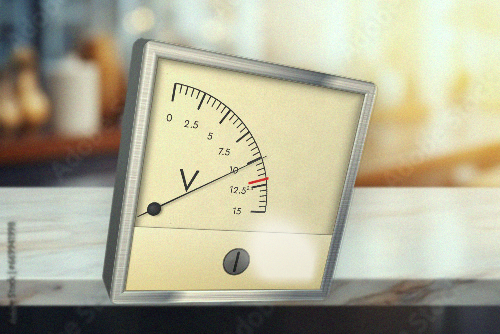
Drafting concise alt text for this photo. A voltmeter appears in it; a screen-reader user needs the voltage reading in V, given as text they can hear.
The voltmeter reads 10 V
